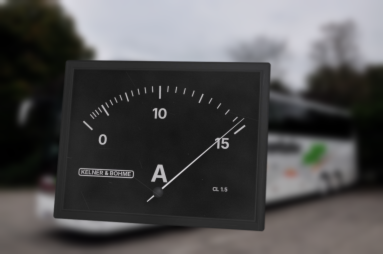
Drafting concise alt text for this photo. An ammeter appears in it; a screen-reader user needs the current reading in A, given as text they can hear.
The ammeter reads 14.75 A
